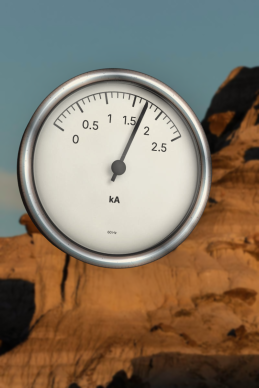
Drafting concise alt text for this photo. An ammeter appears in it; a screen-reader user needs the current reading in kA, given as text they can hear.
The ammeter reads 1.7 kA
